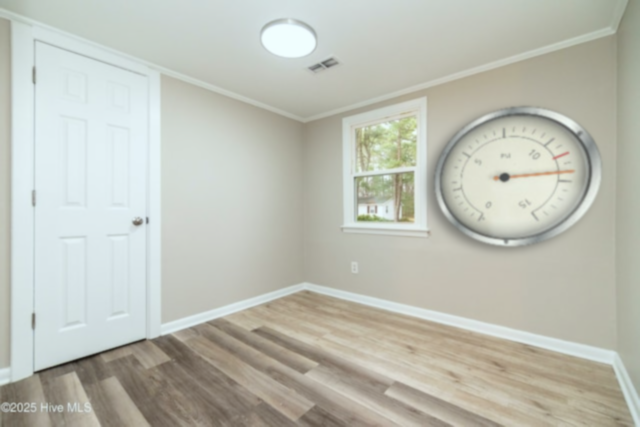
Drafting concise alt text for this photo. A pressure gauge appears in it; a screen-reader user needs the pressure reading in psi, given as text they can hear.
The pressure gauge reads 12 psi
